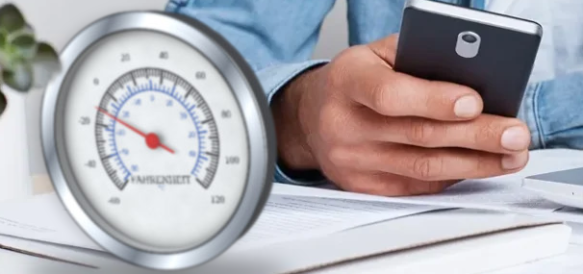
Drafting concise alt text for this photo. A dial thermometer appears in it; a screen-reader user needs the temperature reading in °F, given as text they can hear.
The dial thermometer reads -10 °F
